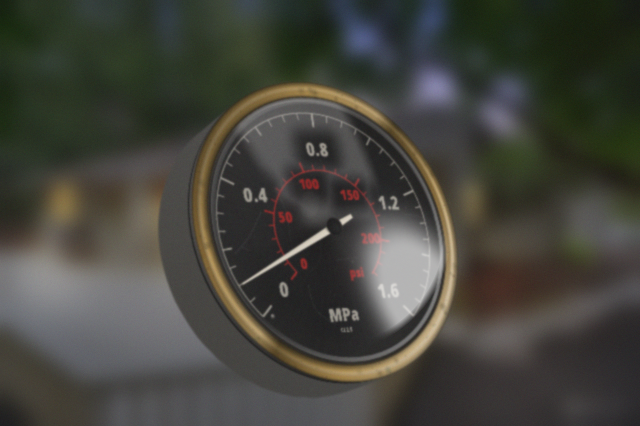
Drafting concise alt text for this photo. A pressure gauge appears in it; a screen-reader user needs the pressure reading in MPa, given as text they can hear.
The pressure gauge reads 0.1 MPa
